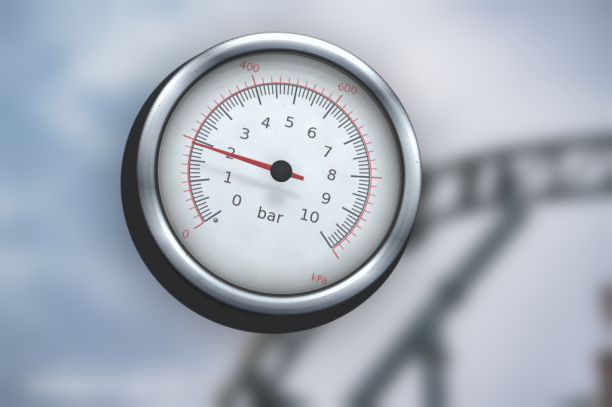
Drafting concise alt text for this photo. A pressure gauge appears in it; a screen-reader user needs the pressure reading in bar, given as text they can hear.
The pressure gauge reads 1.9 bar
